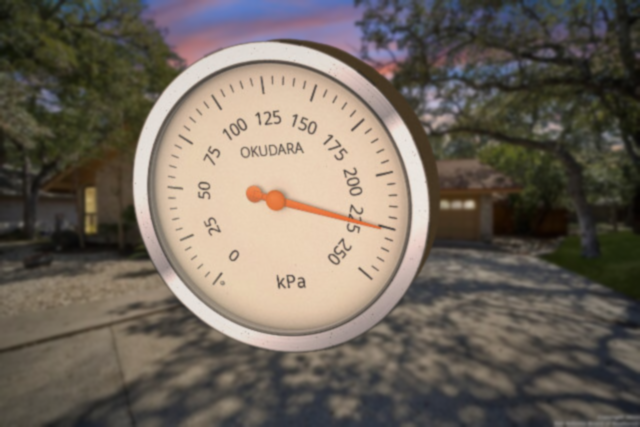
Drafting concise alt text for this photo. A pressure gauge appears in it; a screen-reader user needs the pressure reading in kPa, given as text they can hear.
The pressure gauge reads 225 kPa
